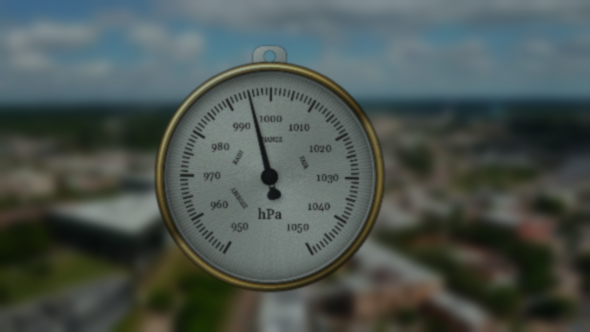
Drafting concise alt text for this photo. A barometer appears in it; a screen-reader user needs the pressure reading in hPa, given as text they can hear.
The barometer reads 995 hPa
